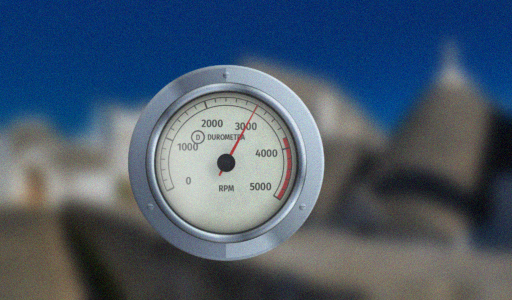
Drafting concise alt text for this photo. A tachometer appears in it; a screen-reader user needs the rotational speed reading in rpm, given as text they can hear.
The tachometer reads 3000 rpm
